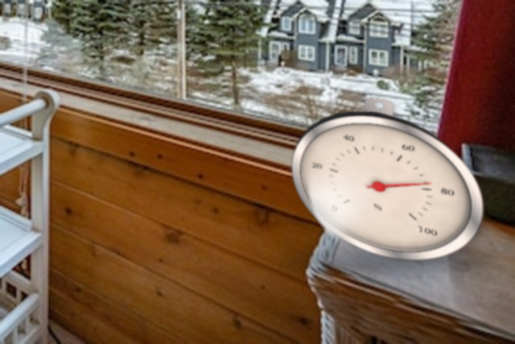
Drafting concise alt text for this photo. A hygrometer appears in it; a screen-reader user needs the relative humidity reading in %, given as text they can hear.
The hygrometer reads 76 %
